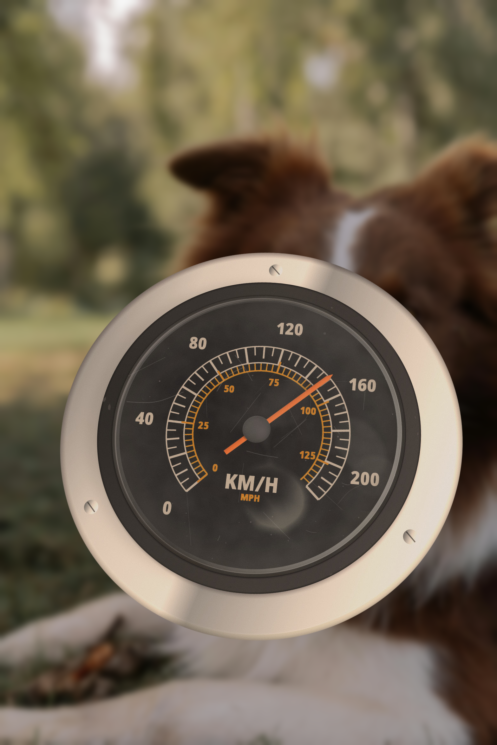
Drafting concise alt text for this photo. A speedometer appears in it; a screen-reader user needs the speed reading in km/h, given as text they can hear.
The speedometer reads 150 km/h
